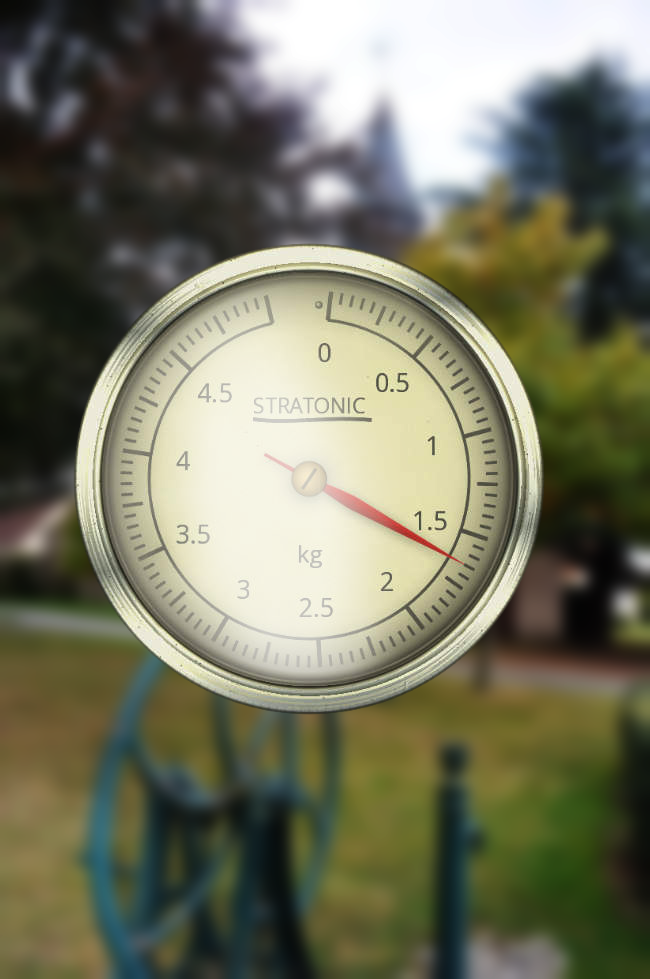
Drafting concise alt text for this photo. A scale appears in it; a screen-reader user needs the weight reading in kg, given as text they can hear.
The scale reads 1.65 kg
